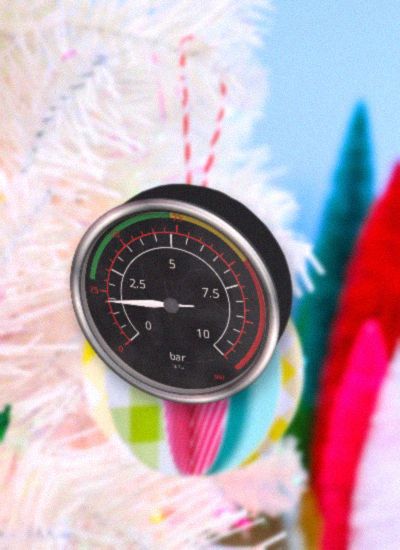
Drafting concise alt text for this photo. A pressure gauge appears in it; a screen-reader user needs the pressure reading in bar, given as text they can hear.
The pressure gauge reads 1.5 bar
